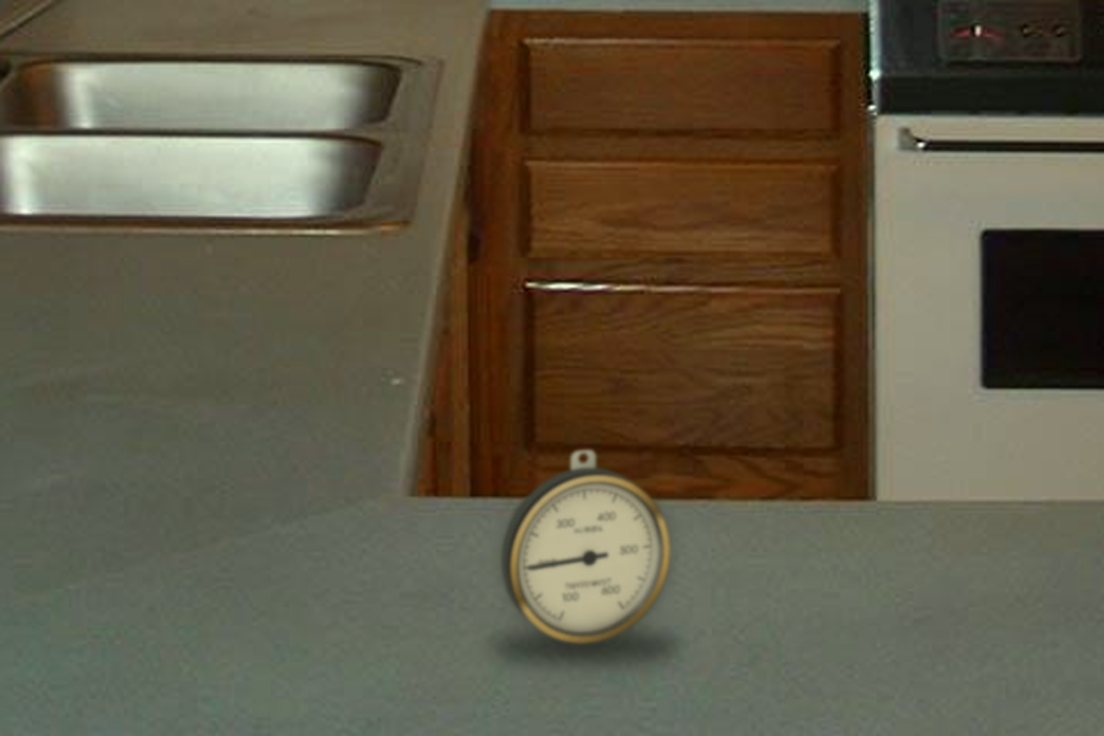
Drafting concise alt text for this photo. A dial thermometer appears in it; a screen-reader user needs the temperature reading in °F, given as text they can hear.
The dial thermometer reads 200 °F
